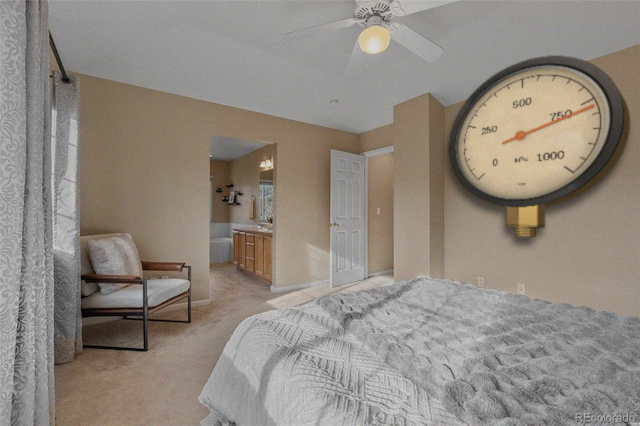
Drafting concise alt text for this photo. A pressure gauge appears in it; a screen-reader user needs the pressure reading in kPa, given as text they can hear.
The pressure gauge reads 775 kPa
